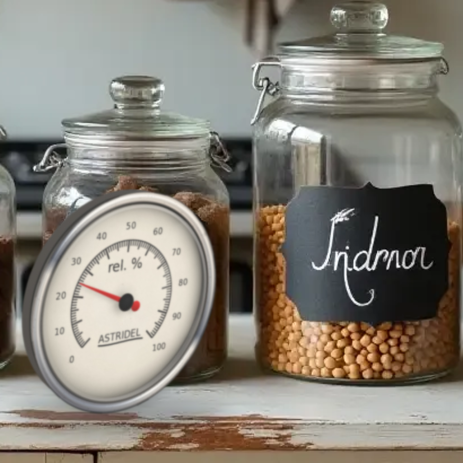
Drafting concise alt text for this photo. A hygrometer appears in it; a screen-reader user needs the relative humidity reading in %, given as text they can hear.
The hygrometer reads 25 %
